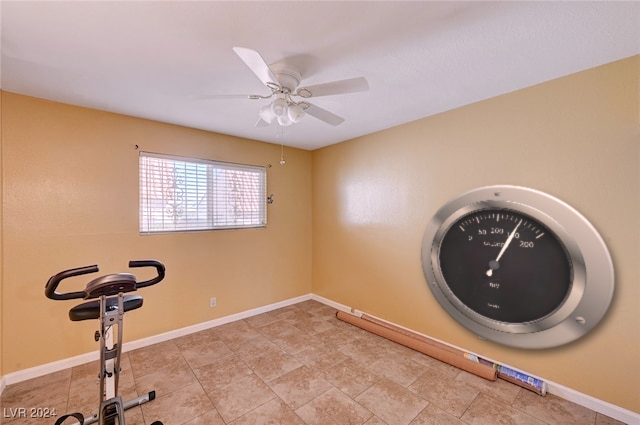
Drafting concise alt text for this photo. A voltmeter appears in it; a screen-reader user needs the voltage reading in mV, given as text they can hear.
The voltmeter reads 150 mV
